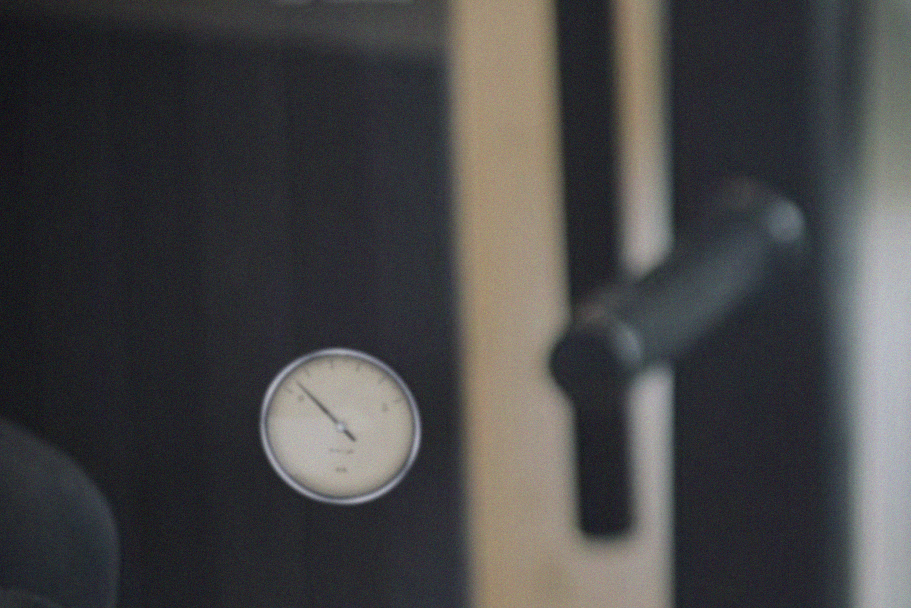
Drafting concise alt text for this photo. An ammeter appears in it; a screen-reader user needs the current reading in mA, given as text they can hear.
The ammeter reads 0.5 mA
